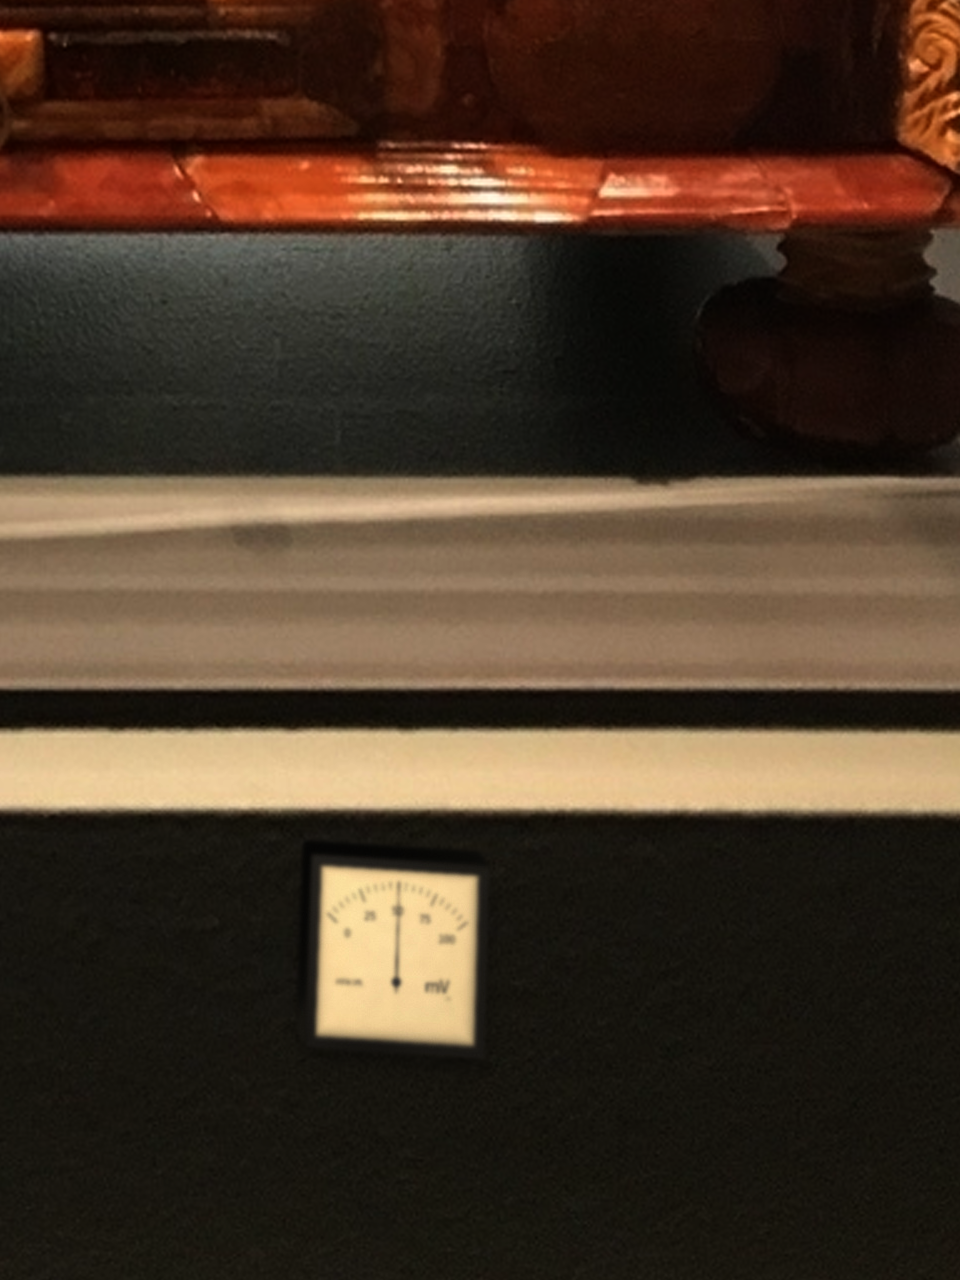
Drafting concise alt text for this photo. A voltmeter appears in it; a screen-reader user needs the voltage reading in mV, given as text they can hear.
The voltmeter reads 50 mV
